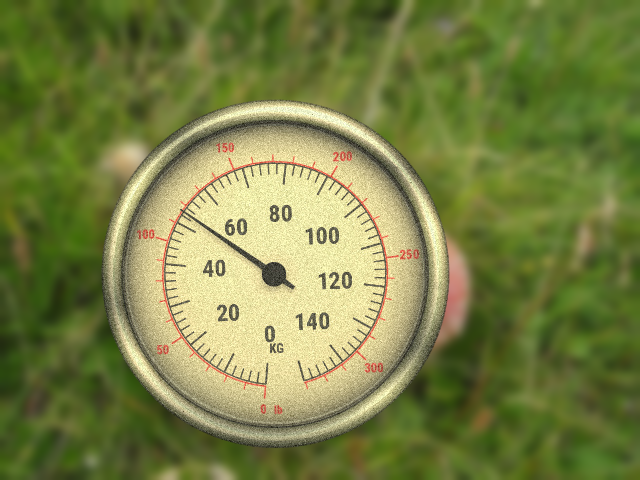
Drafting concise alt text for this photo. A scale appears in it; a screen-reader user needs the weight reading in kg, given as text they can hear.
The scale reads 53 kg
